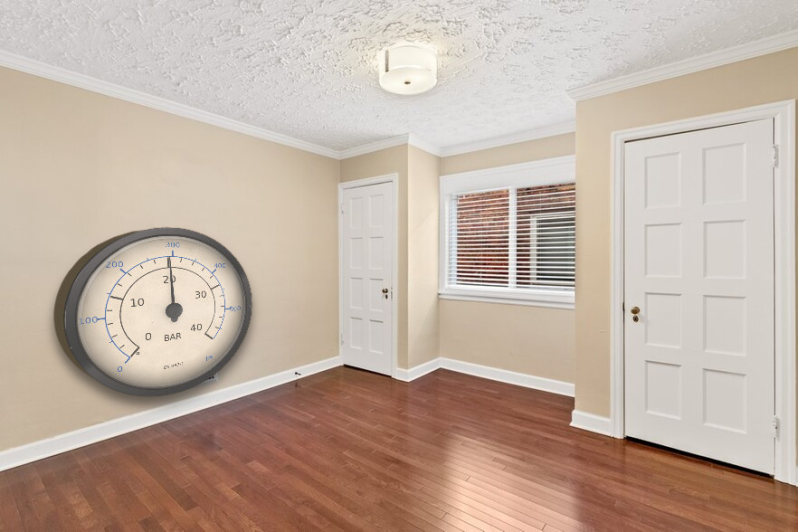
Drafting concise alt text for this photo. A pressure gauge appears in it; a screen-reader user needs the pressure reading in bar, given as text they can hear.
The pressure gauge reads 20 bar
